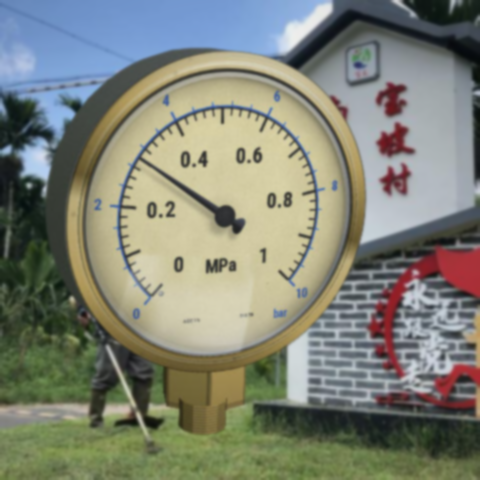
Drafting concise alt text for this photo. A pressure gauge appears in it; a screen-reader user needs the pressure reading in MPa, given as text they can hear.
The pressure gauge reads 0.3 MPa
